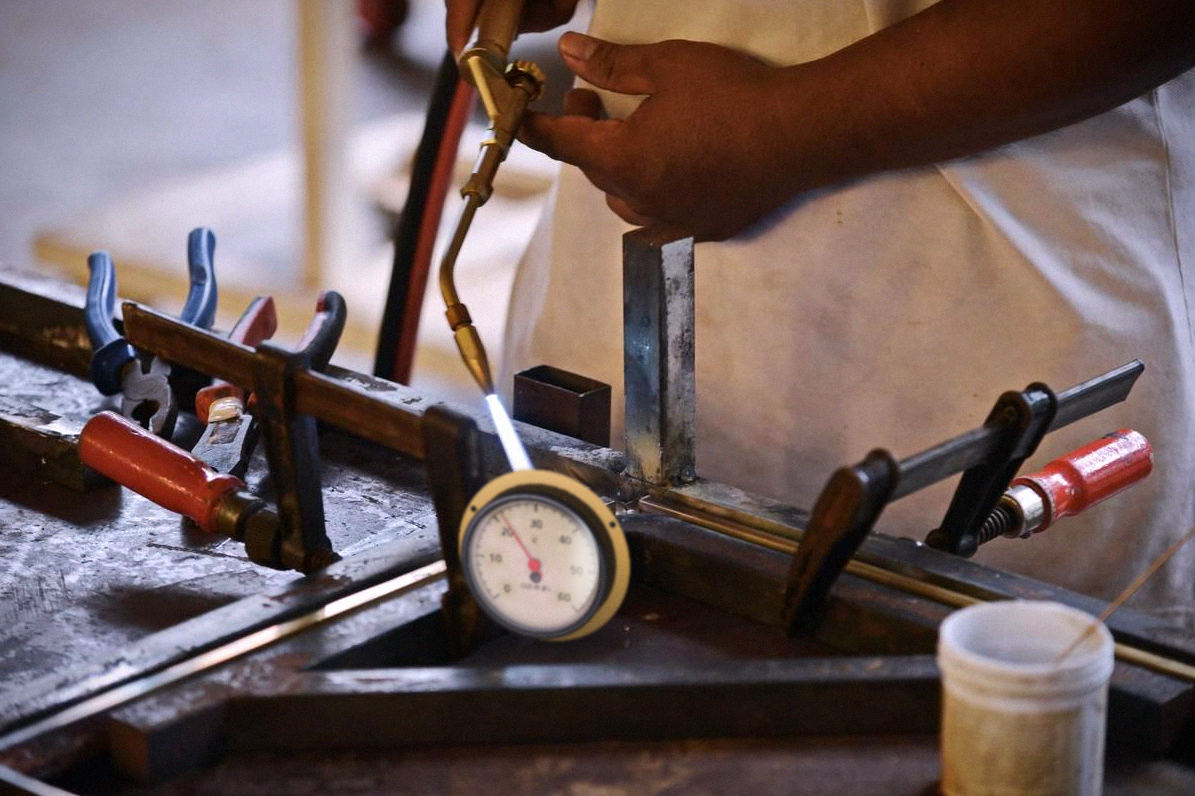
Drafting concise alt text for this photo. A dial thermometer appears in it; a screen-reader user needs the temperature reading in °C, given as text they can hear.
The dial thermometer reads 22 °C
